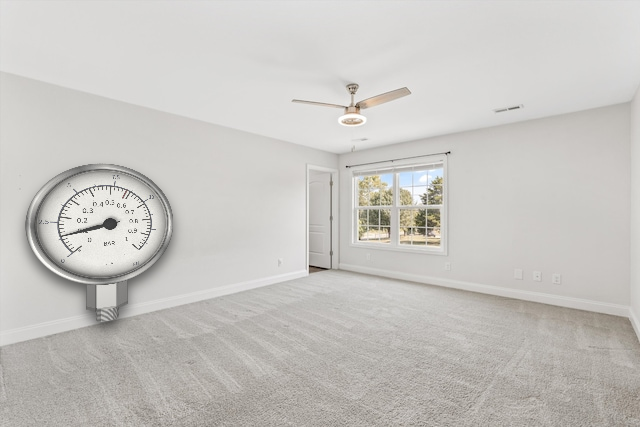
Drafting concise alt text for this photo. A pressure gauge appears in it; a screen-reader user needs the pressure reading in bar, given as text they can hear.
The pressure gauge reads 0.1 bar
